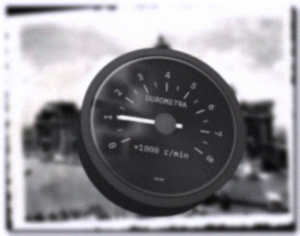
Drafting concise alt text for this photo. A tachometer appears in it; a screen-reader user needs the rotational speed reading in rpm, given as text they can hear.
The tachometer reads 1000 rpm
